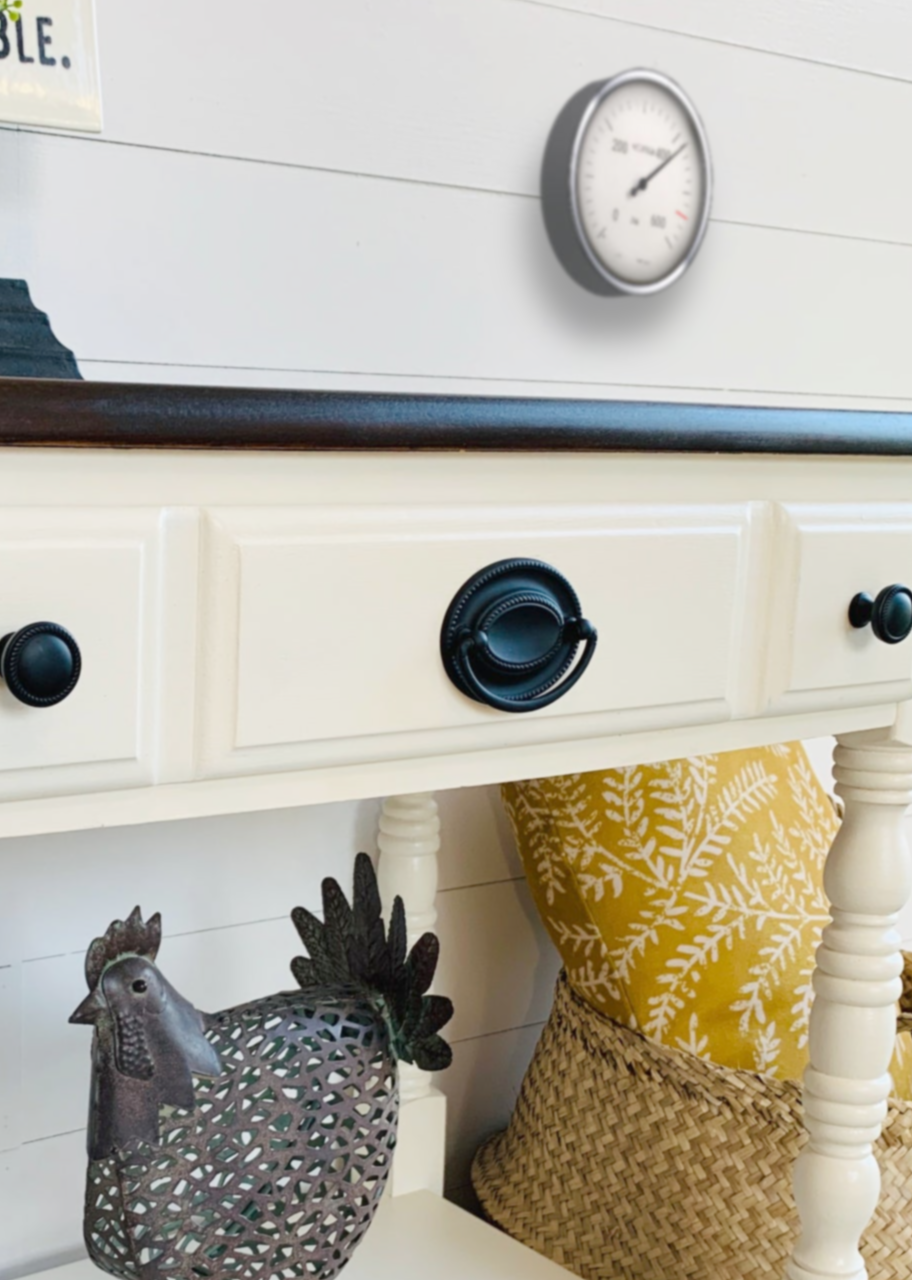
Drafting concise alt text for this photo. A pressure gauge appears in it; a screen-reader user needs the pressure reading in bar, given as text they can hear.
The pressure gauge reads 420 bar
